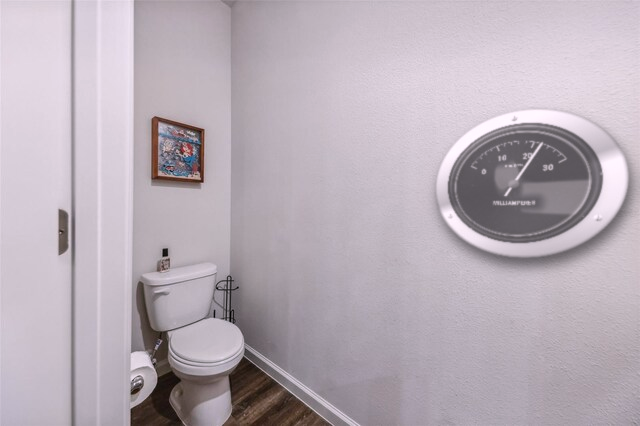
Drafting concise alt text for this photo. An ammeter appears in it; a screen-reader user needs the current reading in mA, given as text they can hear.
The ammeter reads 22 mA
